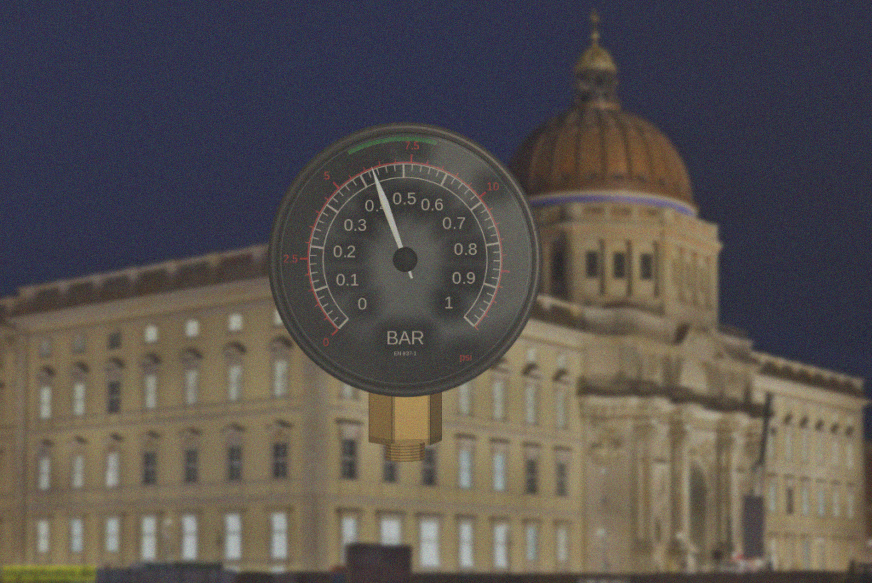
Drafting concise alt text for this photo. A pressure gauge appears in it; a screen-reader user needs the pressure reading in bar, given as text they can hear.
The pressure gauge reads 0.43 bar
